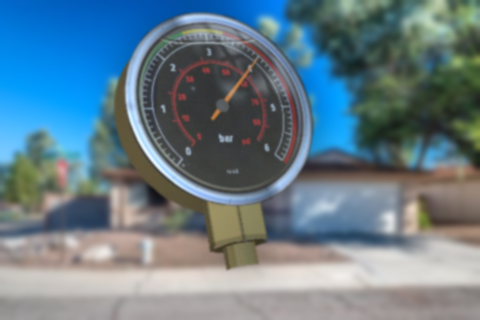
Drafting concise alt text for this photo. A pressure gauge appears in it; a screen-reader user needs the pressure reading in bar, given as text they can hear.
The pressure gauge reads 4 bar
